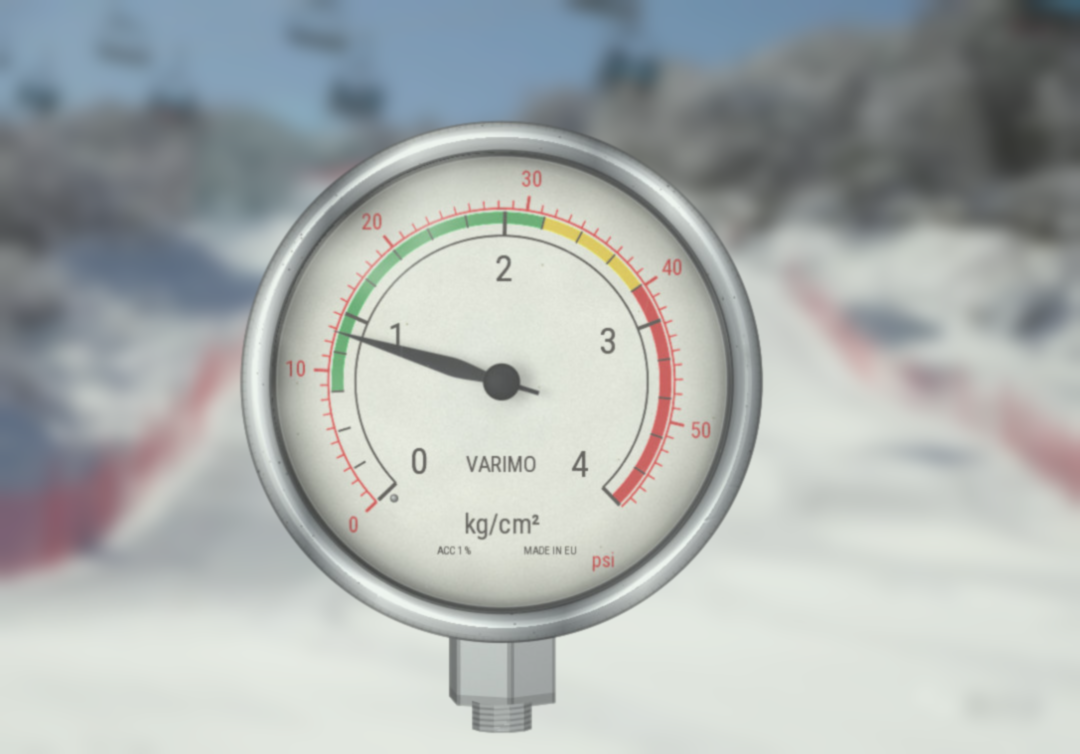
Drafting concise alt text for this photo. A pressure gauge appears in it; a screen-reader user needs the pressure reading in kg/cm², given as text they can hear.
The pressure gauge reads 0.9 kg/cm²
